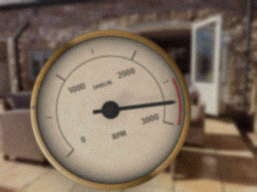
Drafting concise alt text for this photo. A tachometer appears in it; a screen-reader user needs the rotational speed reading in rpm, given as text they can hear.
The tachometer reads 2750 rpm
